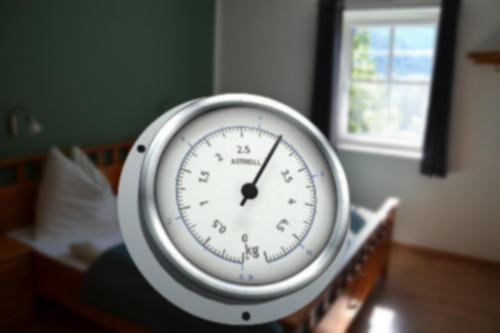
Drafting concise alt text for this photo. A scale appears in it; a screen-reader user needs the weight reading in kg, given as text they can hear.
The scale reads 3 kg
